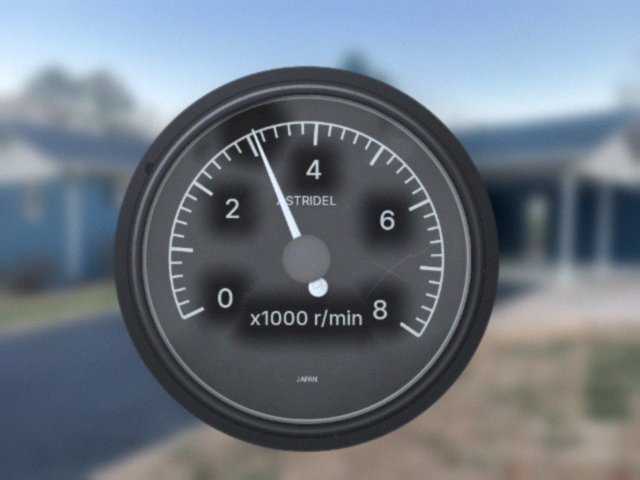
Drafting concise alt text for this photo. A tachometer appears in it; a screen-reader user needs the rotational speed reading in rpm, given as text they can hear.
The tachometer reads 3100 rpm
